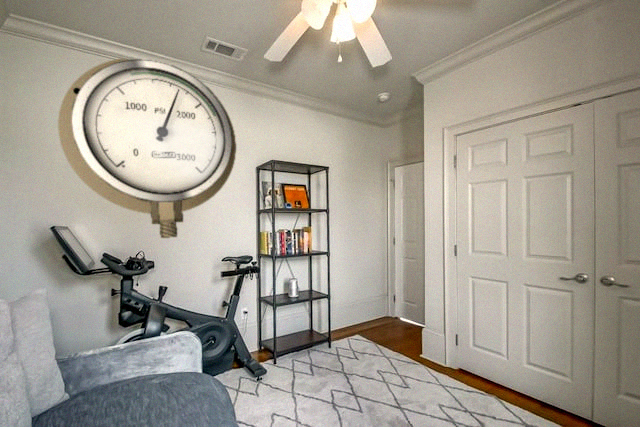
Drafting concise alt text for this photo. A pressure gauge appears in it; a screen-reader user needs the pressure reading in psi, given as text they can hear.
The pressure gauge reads 1700 psi
